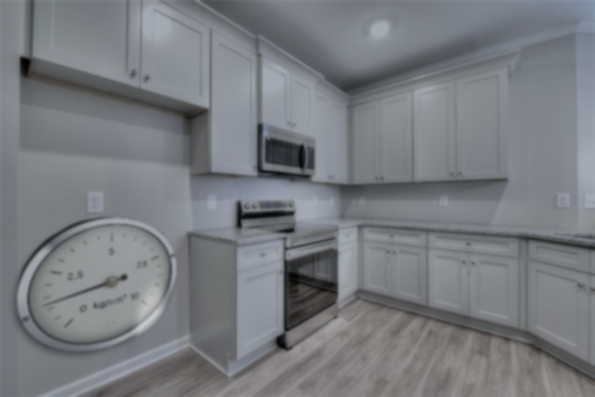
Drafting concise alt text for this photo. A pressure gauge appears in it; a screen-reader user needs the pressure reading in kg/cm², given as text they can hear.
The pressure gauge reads 1.25 kg/cm²
